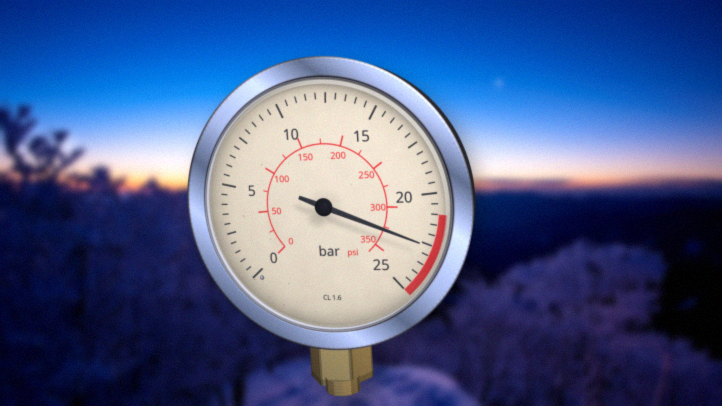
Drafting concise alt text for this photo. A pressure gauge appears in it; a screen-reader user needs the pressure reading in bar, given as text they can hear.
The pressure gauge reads 22.5 bar
